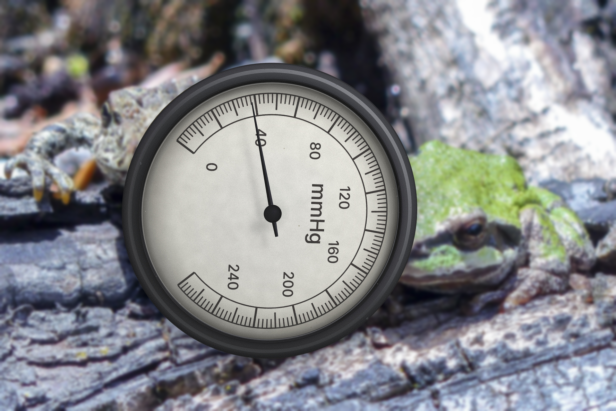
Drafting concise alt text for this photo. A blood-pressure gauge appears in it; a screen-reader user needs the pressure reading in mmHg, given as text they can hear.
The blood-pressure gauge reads 38 mmHg
